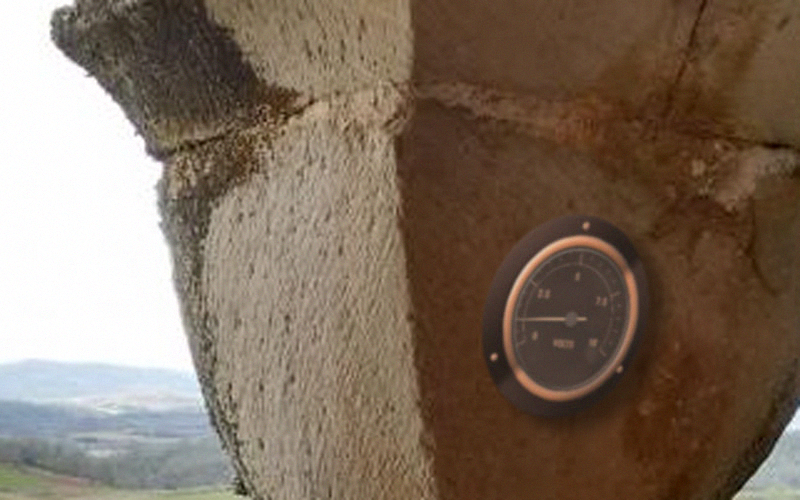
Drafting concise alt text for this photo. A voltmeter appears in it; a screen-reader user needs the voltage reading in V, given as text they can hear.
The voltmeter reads 1 V
